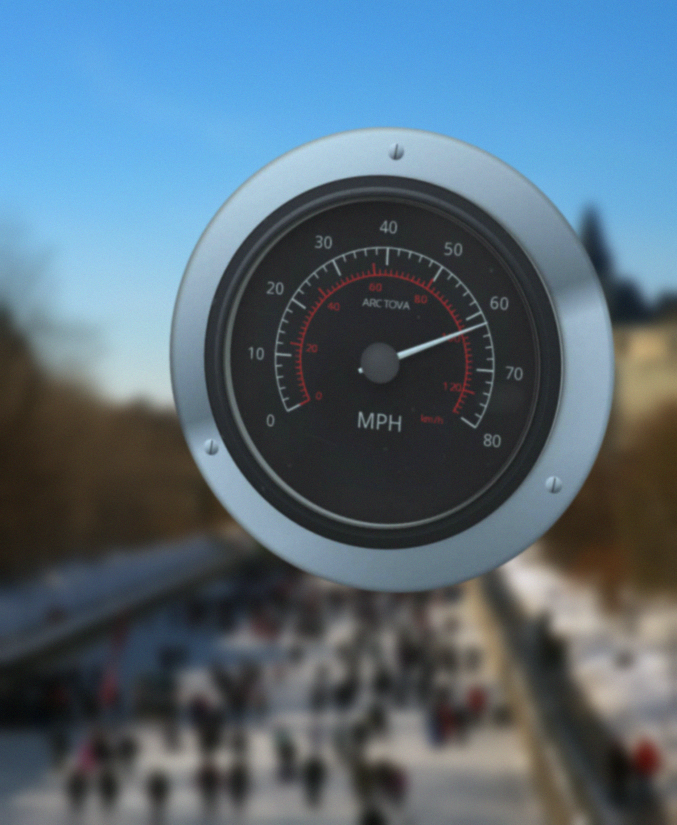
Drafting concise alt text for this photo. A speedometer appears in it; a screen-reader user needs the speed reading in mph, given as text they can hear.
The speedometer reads 62 mph
